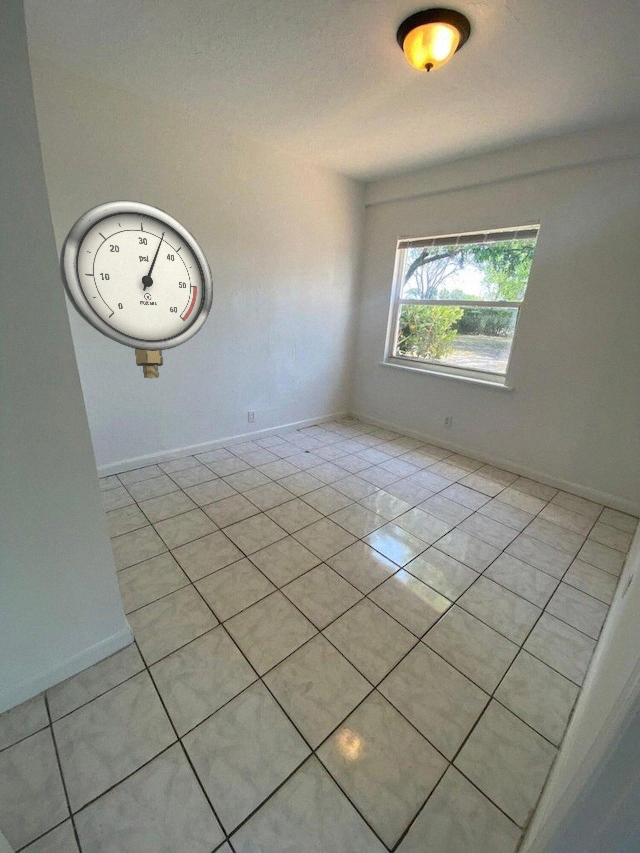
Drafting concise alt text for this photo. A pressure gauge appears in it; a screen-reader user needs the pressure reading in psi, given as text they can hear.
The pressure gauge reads 35 psi
